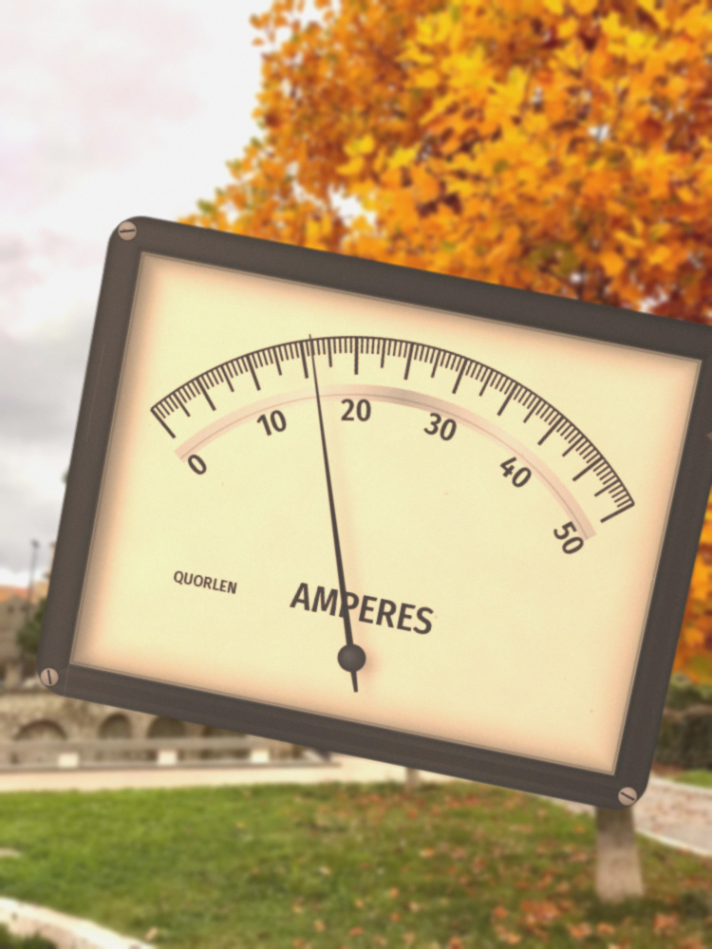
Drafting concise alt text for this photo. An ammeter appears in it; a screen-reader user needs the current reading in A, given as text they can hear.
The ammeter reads 16 A
